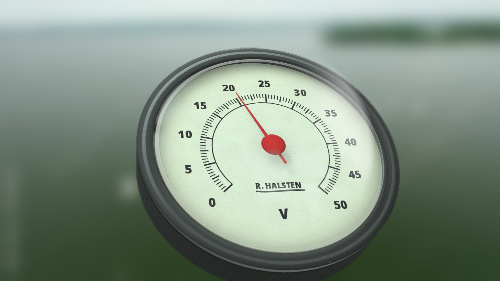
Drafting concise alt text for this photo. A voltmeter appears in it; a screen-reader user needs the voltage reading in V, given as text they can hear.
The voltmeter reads 20 V
